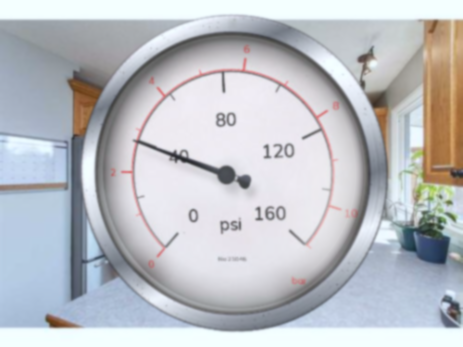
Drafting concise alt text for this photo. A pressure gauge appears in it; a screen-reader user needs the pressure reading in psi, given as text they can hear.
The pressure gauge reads 40 psi
